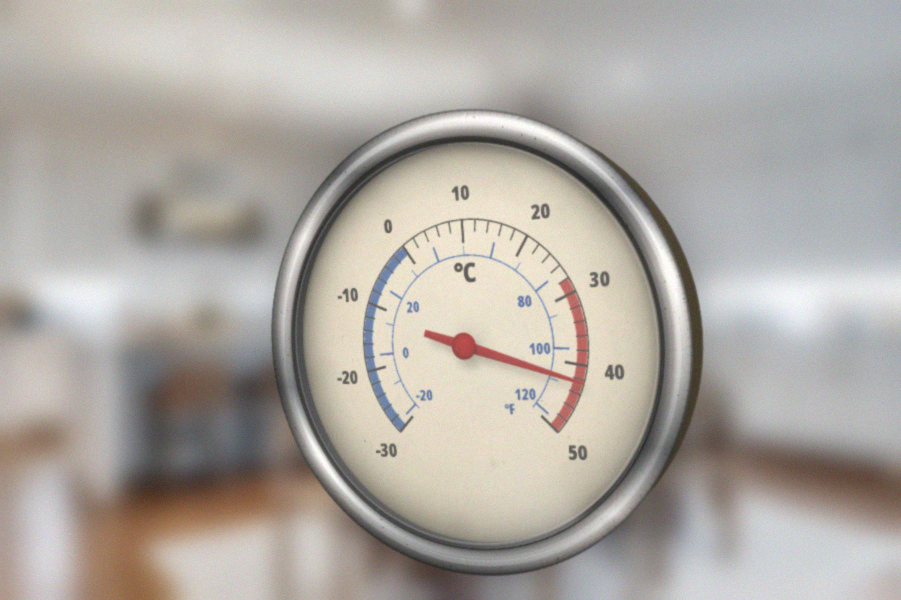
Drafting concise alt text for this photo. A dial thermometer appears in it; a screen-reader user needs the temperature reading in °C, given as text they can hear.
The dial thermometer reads 42 °C
